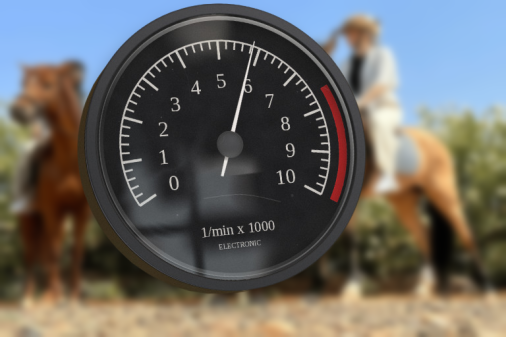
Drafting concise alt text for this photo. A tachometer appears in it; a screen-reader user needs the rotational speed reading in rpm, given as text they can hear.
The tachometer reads 5800 rpm
